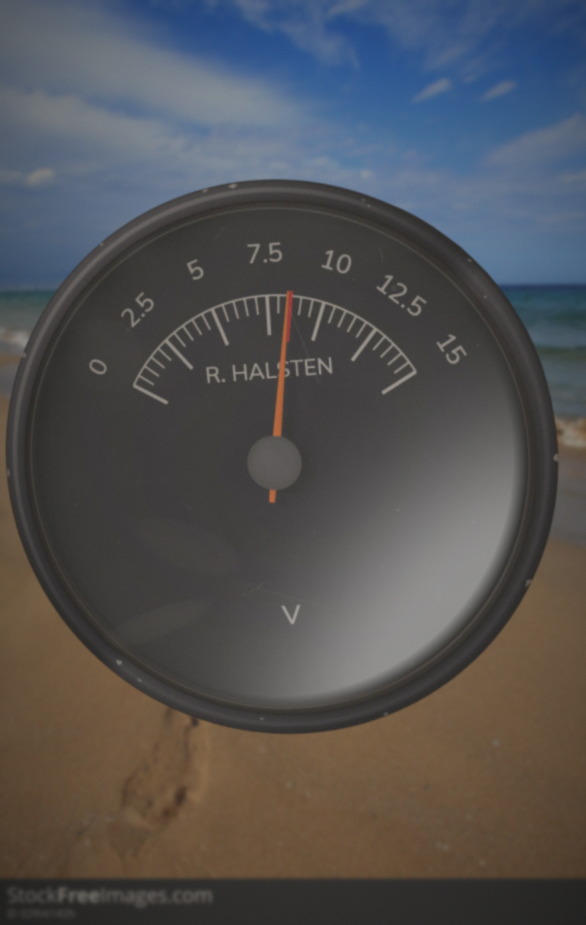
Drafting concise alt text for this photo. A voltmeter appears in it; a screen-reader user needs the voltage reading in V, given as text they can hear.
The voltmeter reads 8.5 V
